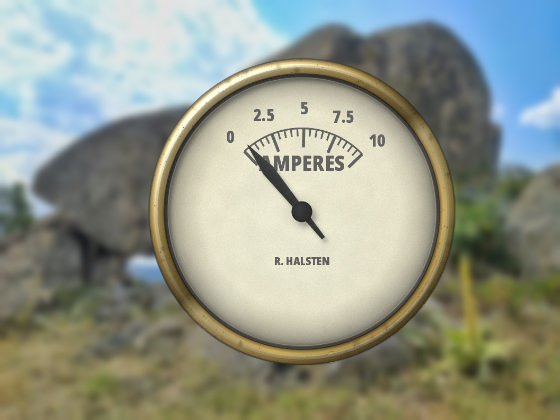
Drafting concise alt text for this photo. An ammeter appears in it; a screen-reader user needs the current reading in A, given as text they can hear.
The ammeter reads 0.5 A
